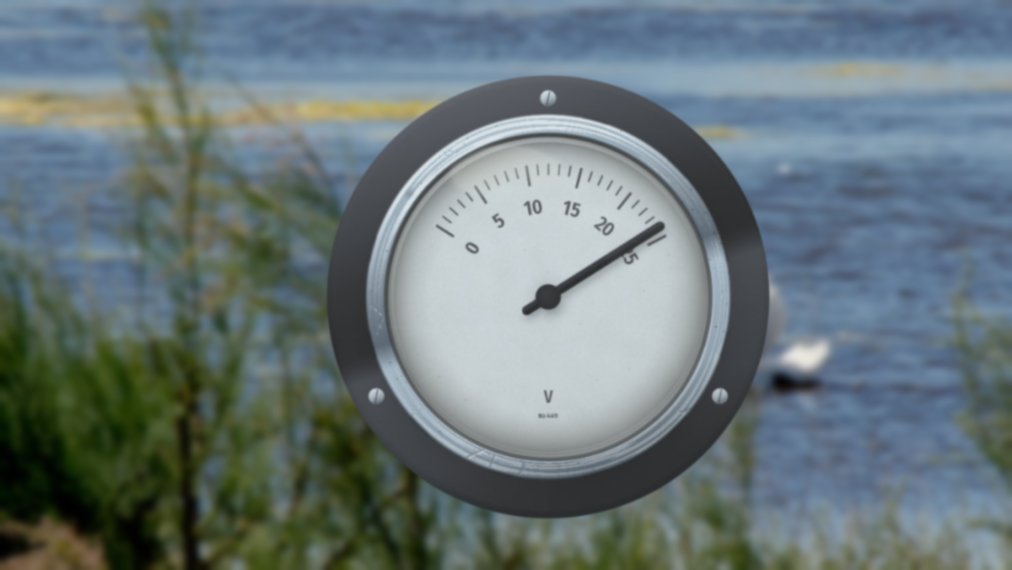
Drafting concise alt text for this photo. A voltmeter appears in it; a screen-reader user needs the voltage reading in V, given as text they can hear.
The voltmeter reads 24 V
